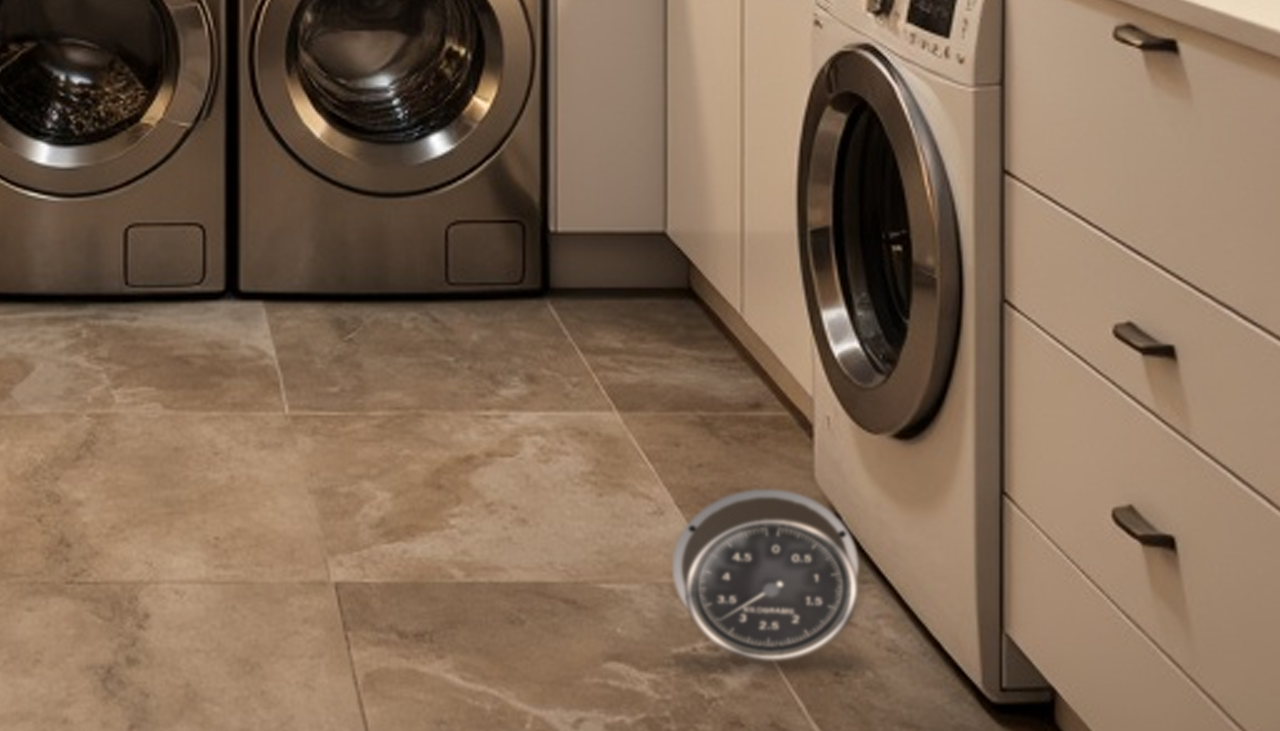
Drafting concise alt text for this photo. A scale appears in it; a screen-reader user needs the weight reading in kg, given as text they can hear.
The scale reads 3.25 kg
